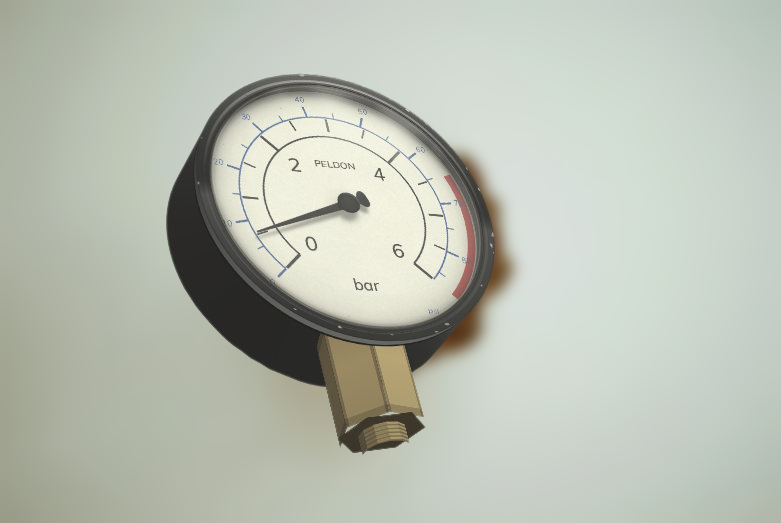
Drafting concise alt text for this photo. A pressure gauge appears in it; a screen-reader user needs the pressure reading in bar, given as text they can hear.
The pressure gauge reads 0.5 bar
